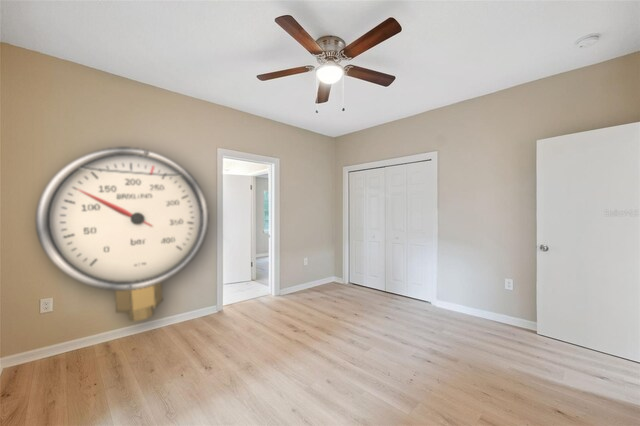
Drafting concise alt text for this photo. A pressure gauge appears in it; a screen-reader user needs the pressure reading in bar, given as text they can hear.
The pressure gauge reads 120 bar
